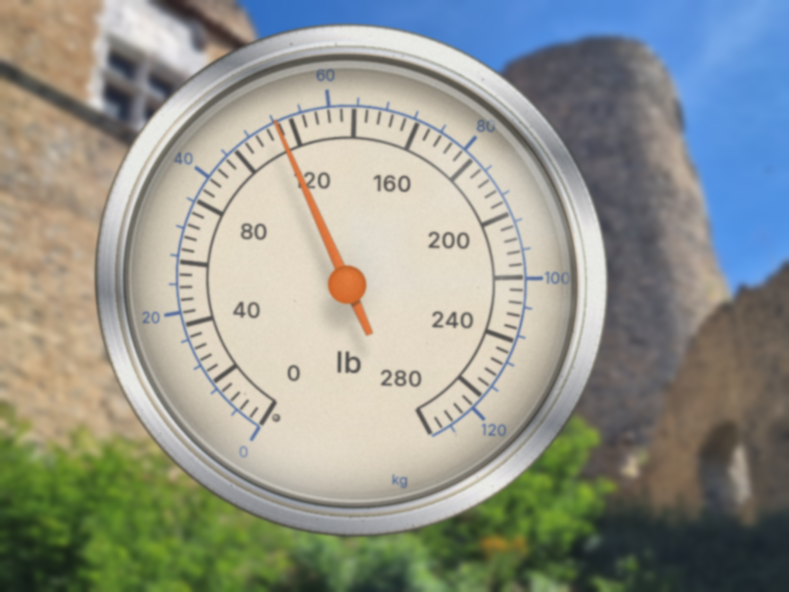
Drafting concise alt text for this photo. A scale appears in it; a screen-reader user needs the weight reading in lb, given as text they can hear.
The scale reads 116 lb
